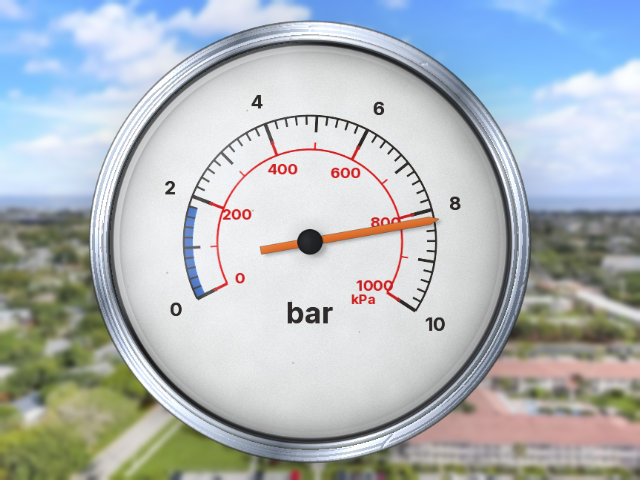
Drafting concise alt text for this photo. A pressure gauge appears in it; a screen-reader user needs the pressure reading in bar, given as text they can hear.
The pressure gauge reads 8.2 bar
